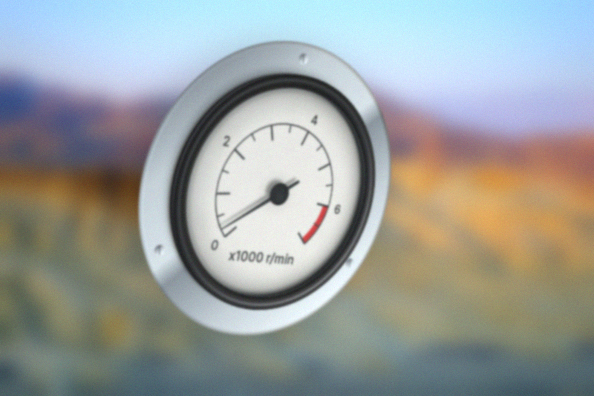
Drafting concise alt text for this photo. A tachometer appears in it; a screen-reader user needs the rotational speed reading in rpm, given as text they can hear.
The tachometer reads 250 rpm
